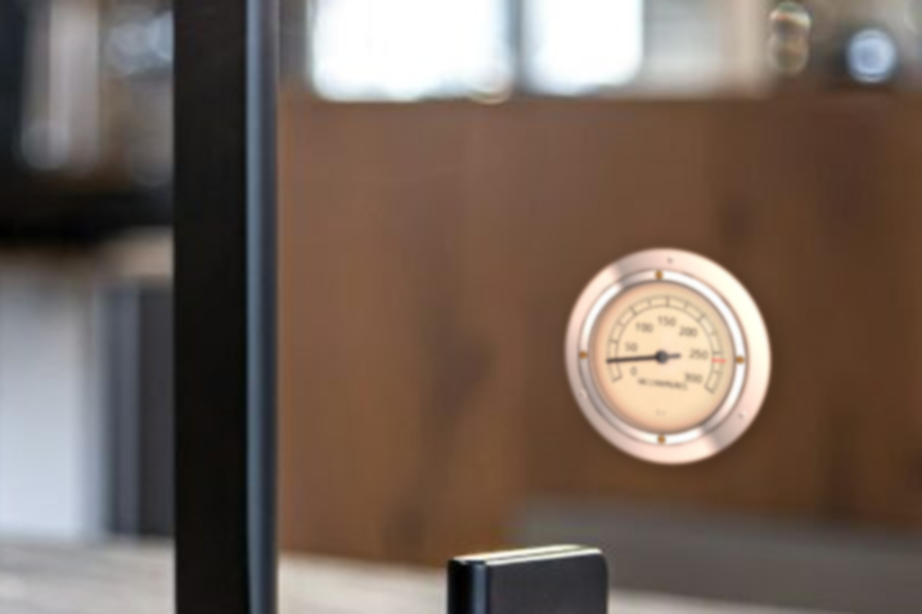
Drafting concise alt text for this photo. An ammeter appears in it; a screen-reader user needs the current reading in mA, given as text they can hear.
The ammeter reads 25 mA
